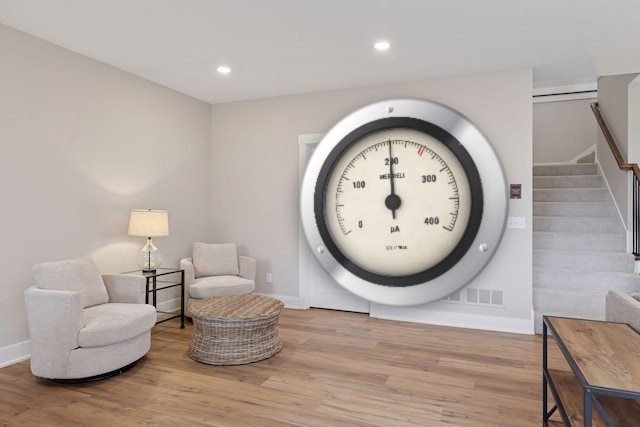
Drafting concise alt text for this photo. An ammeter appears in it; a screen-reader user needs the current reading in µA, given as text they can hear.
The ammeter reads 200 µA
